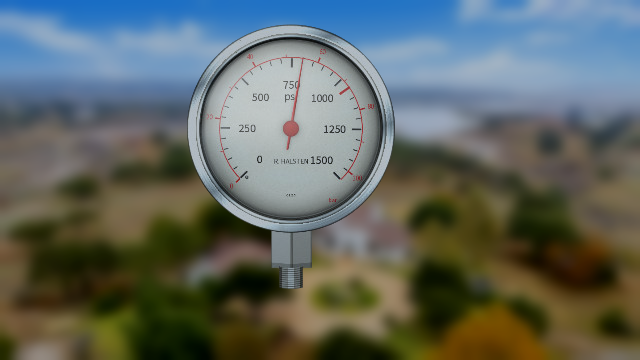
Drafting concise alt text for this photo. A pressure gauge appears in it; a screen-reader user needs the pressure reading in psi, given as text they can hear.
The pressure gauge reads 800 psi
